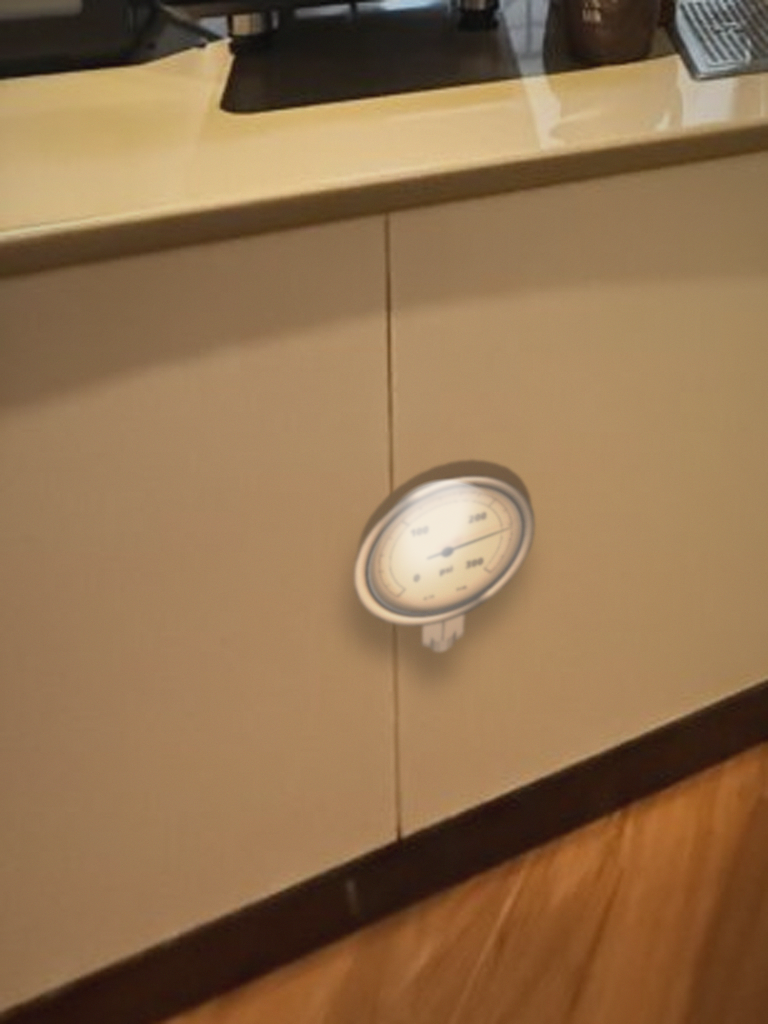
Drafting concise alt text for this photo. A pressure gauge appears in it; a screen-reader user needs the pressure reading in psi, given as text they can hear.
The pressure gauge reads 240 psi
